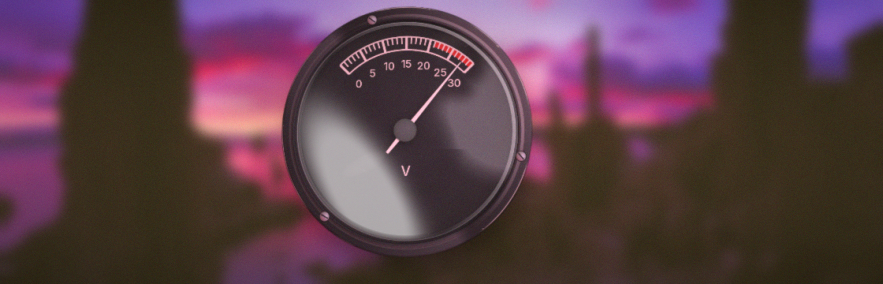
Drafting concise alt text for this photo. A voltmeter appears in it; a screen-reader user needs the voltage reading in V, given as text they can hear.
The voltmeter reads 28 V
